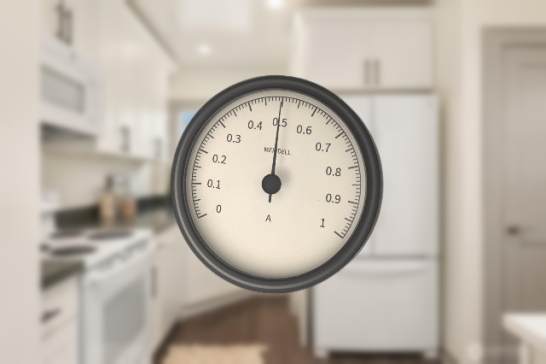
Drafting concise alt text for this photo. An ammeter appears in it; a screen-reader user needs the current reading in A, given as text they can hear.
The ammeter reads 0.5 A
